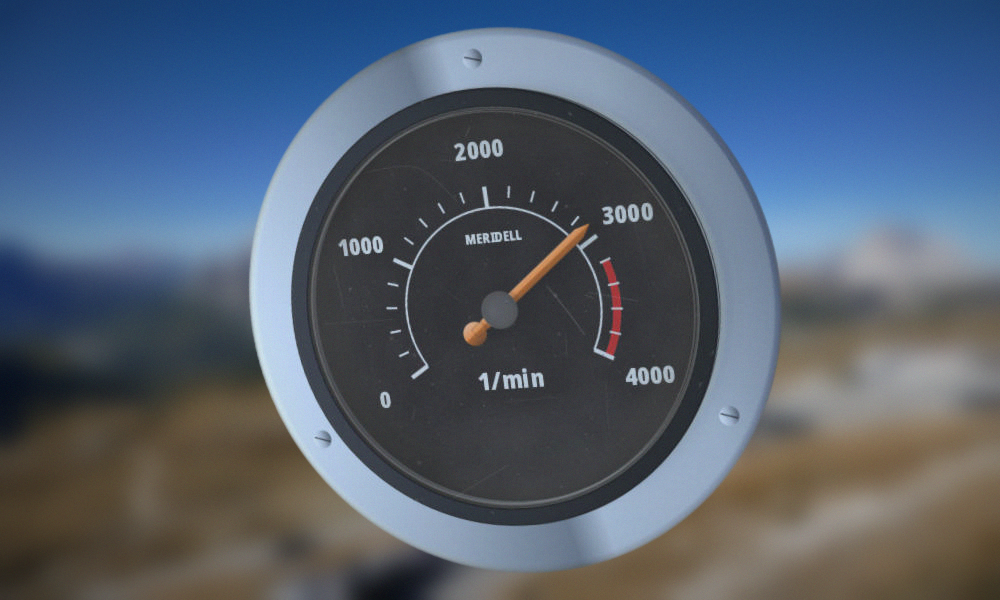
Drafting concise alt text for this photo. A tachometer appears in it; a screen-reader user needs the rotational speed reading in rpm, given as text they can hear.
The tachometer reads 2900 rpm
